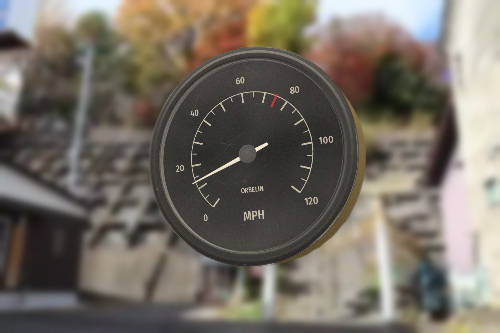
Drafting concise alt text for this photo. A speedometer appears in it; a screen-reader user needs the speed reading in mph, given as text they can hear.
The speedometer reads 12.5 mph
